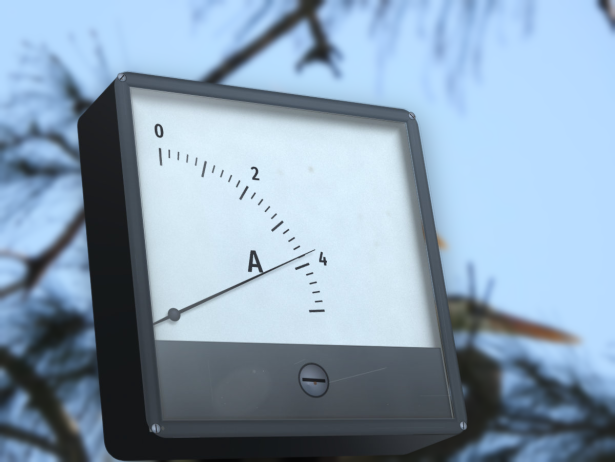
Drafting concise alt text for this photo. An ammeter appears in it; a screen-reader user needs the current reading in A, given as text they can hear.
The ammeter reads 3.8 A
